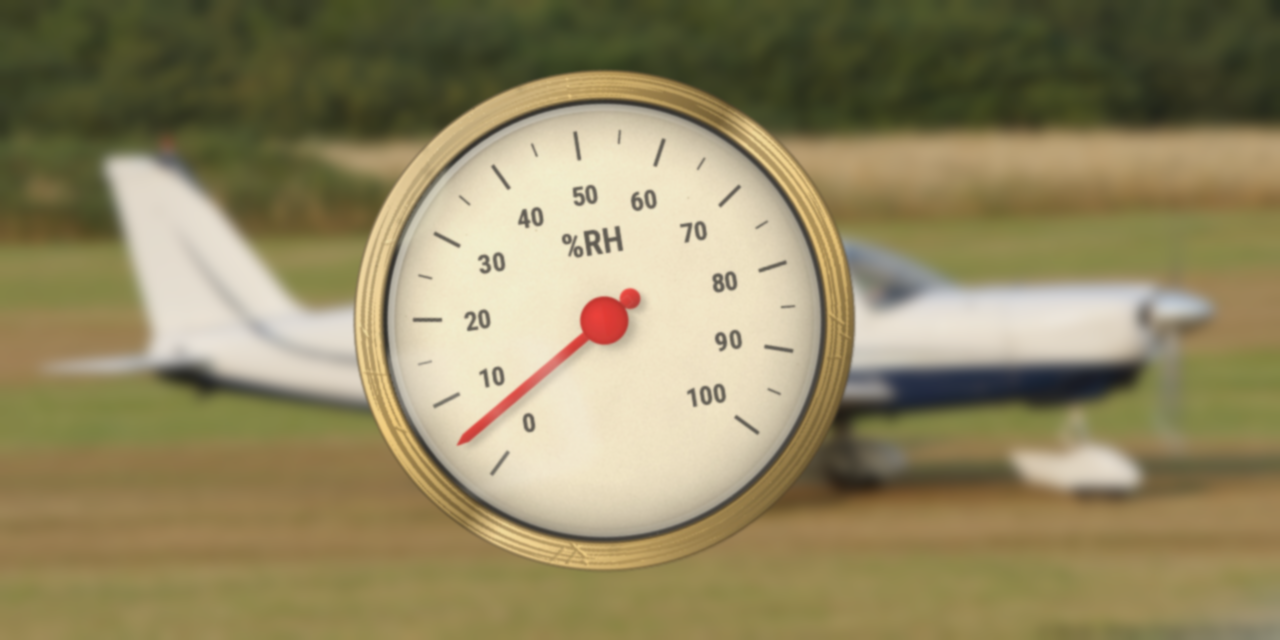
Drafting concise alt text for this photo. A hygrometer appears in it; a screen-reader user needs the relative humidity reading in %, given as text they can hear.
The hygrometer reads 5 %
